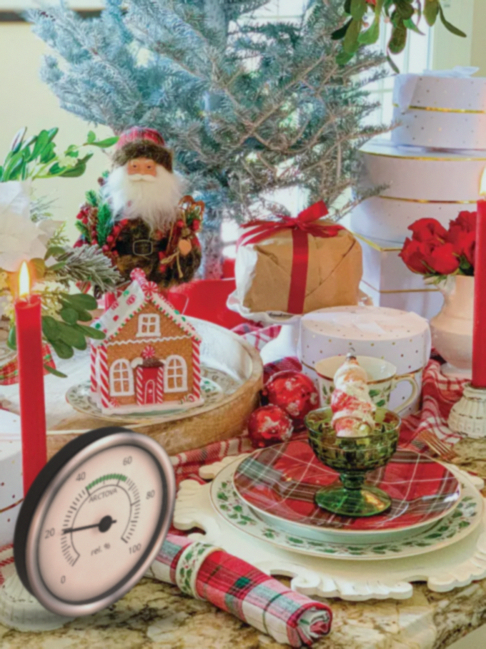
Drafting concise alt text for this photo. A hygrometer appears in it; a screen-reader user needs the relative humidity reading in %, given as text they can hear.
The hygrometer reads 20 %
